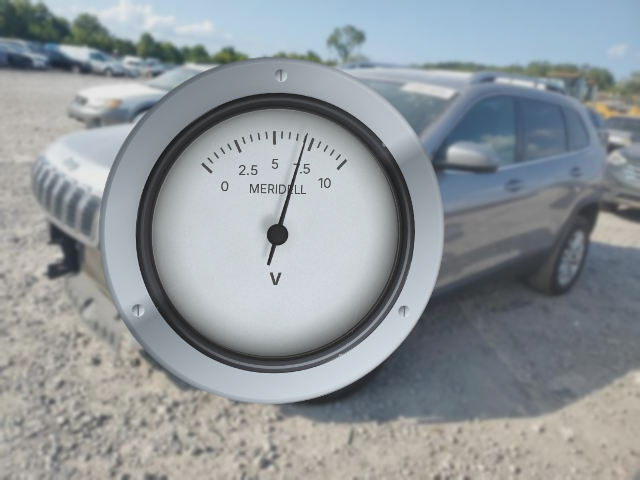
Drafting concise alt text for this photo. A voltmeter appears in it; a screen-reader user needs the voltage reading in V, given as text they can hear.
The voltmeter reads 7 V
